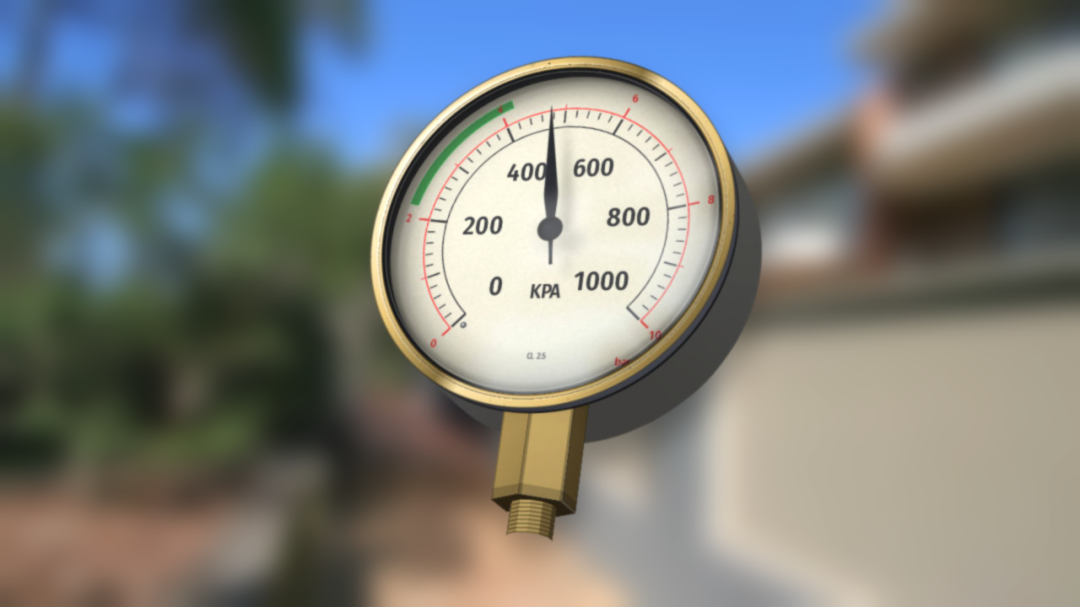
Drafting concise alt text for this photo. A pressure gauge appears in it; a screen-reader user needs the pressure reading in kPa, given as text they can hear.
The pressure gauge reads 480 kPa
